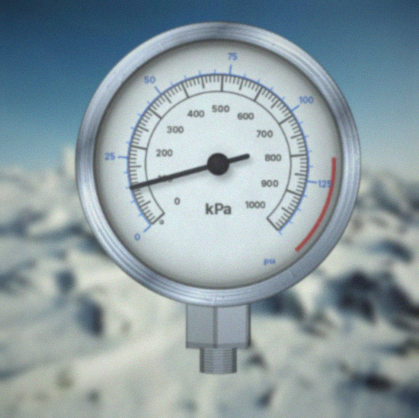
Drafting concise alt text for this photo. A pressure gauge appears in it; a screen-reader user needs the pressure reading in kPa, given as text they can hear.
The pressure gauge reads 100 kPa
